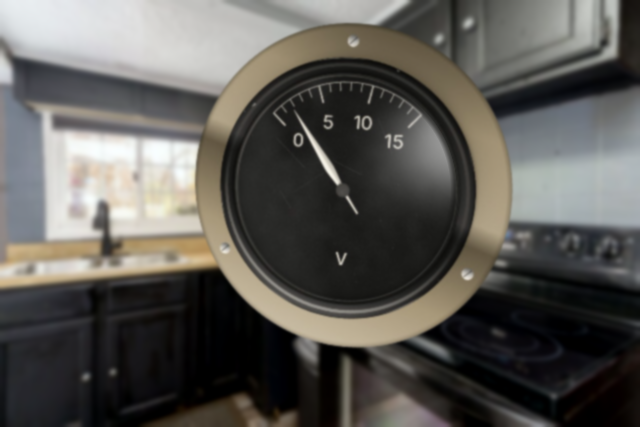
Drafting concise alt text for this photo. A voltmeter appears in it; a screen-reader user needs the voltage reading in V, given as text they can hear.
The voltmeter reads 2 V
